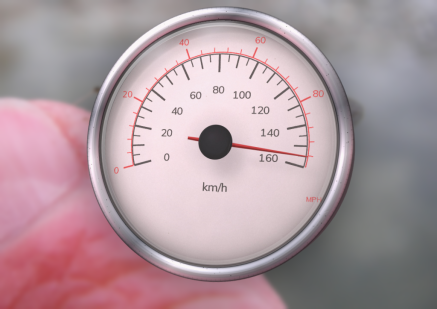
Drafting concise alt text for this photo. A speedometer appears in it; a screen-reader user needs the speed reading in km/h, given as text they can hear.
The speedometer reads 155 km/h
